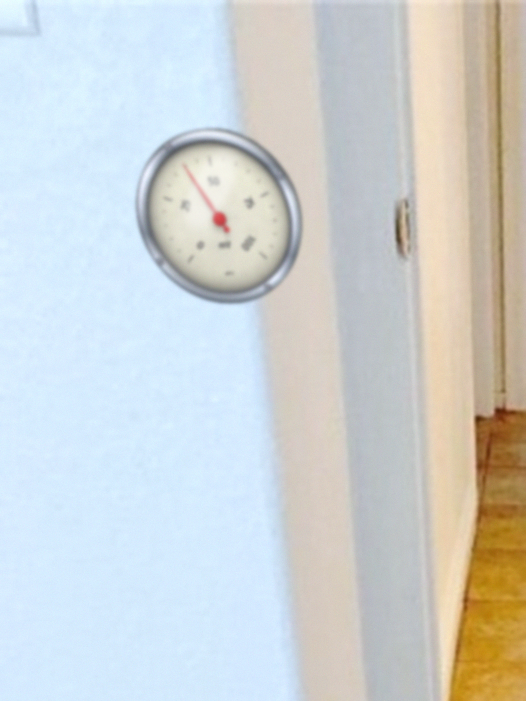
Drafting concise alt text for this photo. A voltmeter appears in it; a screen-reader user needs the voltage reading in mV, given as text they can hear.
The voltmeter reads 40 mV
